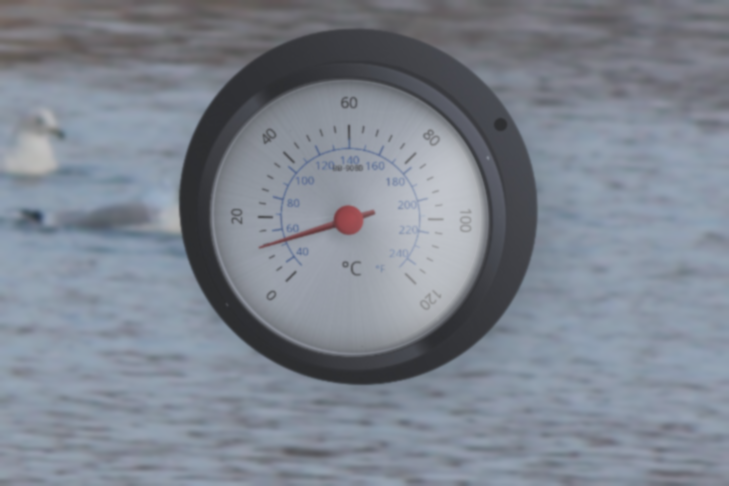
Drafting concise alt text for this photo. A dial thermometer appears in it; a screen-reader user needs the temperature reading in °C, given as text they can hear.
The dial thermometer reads 12 °C
